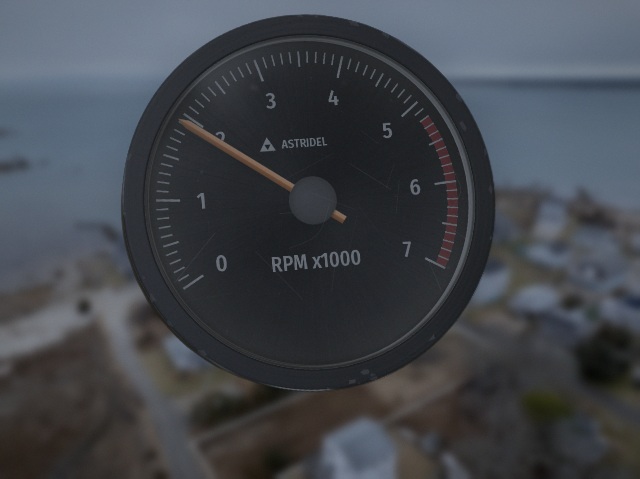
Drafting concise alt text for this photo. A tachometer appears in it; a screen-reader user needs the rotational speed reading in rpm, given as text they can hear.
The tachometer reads 1900 rpm
